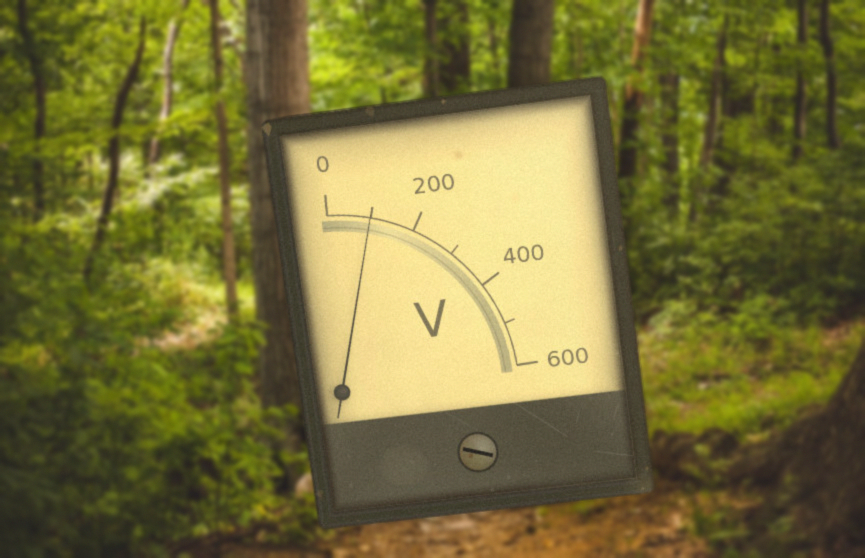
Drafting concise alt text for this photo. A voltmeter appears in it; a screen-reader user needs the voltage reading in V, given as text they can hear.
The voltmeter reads 100 V
